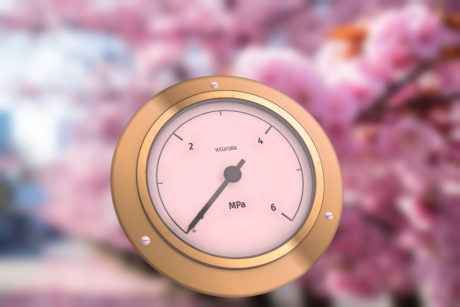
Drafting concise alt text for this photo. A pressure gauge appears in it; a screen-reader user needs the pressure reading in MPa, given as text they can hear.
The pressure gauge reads 0 MPa
